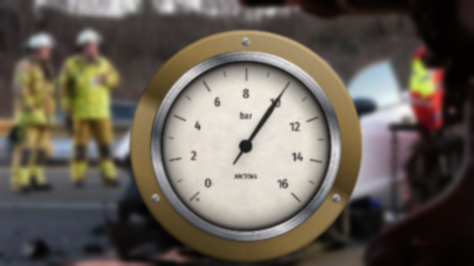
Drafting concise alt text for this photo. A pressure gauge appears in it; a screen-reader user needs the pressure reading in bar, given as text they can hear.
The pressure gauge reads 10 bar
